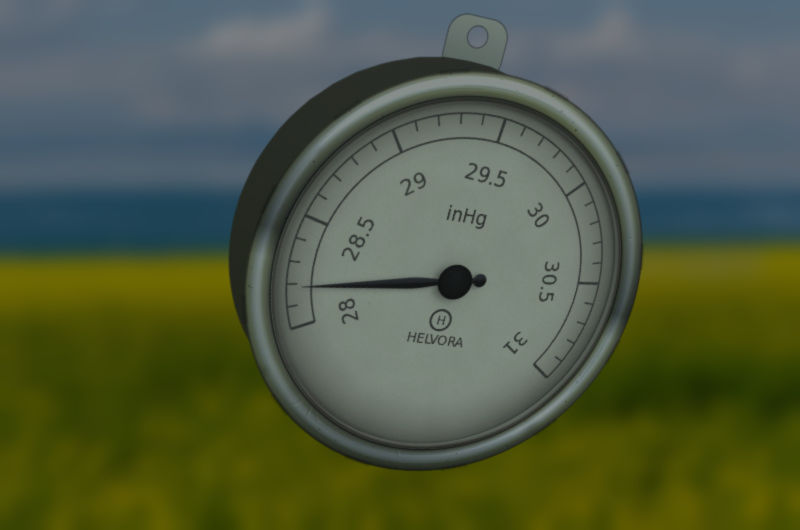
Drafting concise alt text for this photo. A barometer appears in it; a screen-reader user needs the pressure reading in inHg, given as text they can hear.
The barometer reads 28.2 inHg
